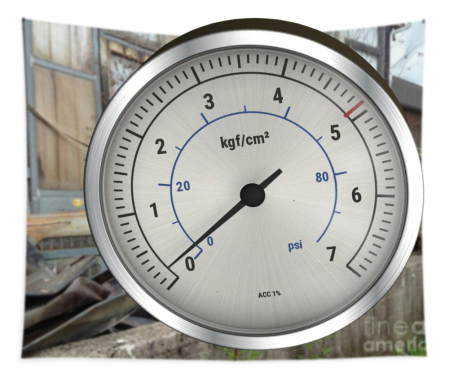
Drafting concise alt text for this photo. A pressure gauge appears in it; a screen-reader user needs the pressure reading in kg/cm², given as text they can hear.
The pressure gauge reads 0.2 kg/cm²
